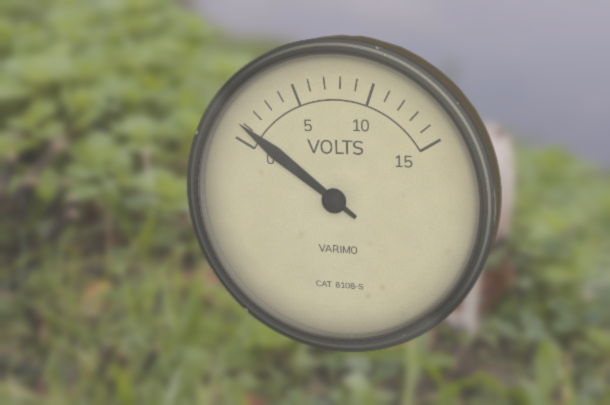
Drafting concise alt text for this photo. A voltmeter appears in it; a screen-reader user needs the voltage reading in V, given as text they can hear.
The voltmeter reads 1 V
